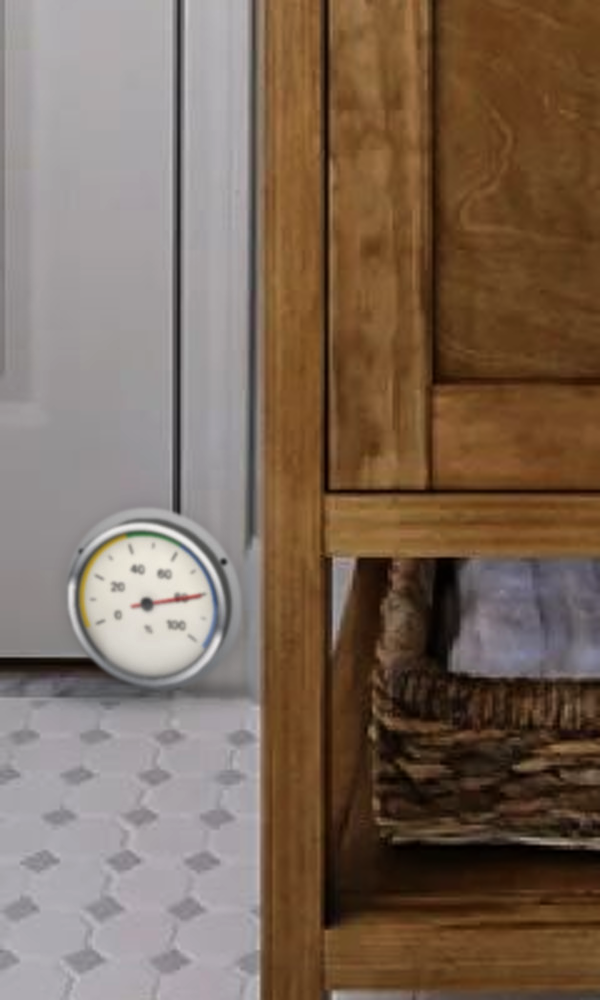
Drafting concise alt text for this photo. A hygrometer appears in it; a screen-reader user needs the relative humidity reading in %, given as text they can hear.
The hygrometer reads 80 %
